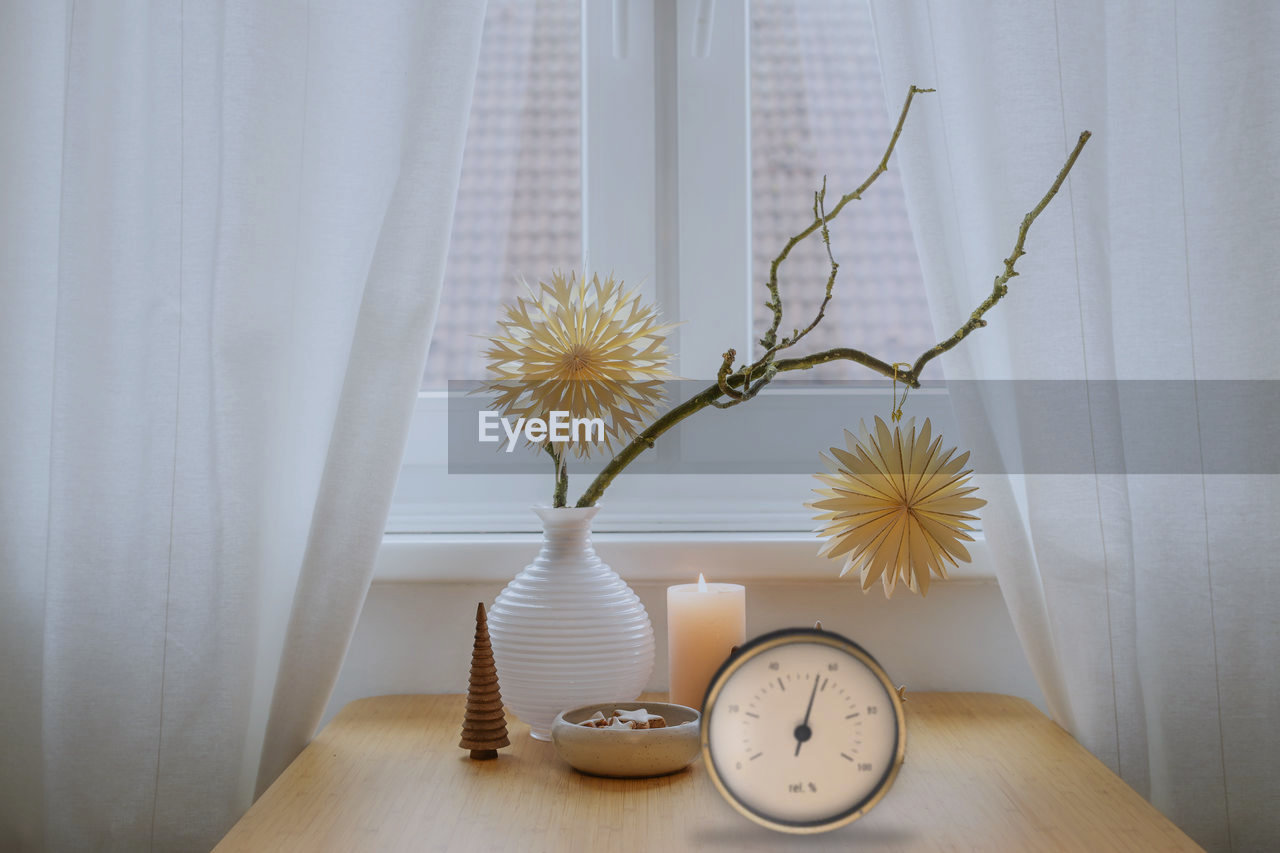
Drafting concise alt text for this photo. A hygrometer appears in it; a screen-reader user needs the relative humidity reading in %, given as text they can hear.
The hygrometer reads 56 %
